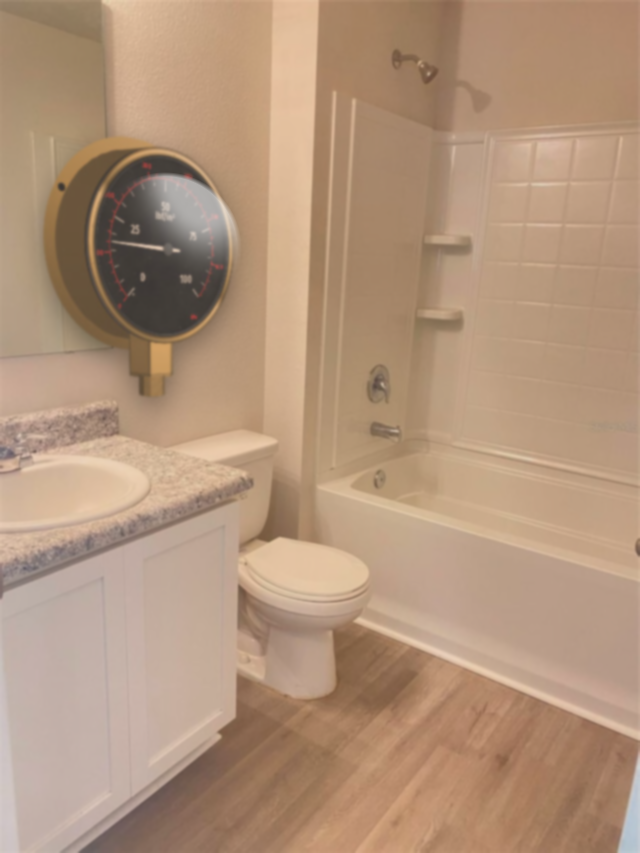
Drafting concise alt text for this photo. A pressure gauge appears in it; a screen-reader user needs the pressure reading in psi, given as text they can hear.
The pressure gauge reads 17.5 psi
